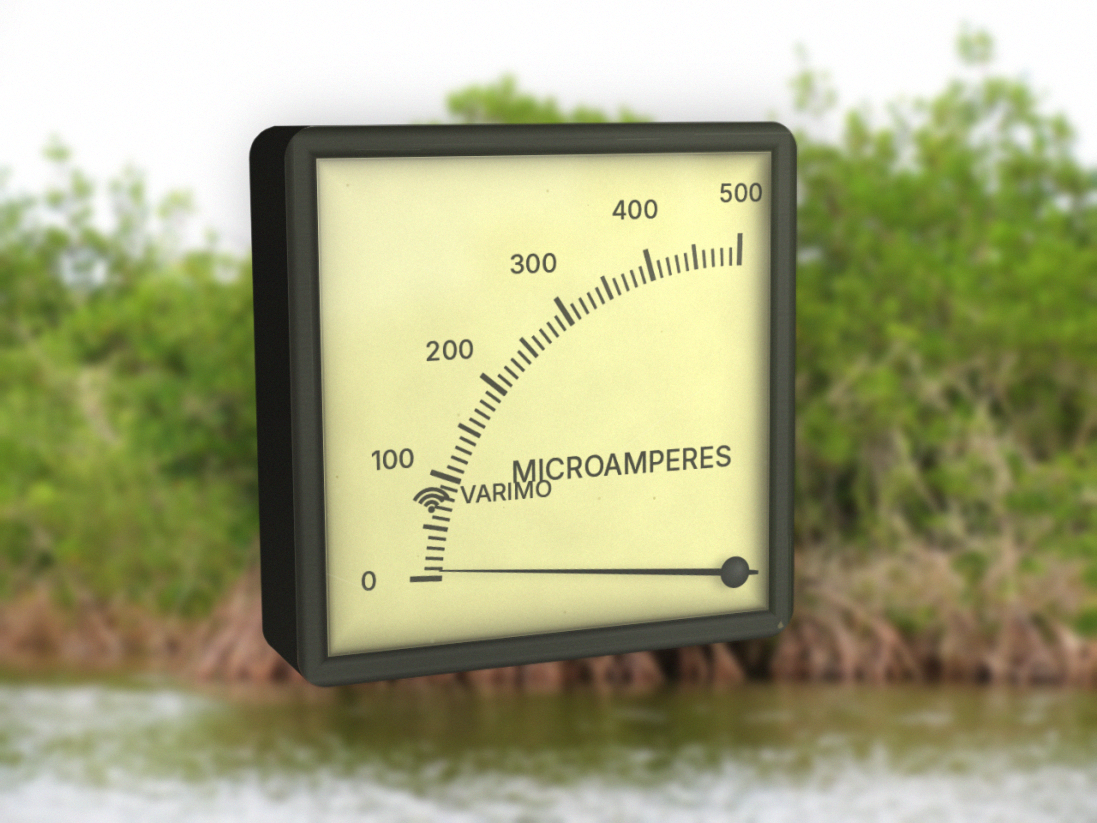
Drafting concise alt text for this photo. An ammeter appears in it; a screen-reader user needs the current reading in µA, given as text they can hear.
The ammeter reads 10 µA
